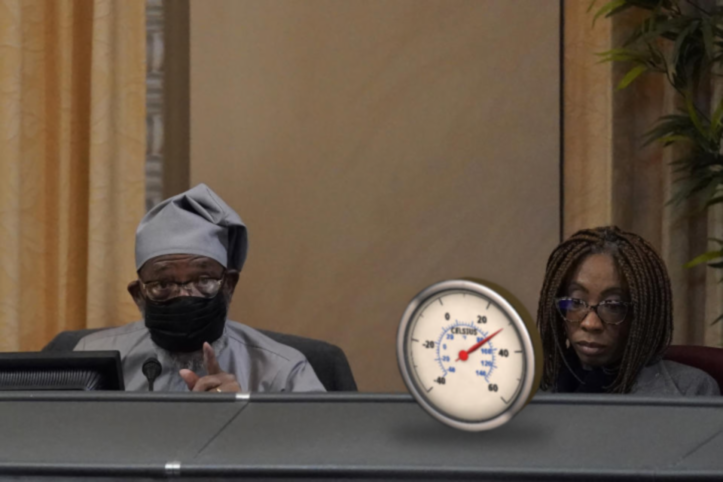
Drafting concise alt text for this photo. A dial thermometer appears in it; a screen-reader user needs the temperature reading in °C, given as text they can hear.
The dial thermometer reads 30 °C
